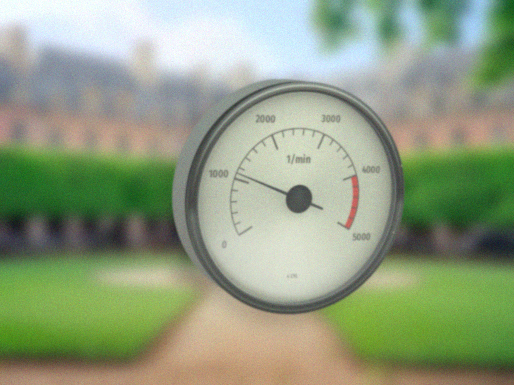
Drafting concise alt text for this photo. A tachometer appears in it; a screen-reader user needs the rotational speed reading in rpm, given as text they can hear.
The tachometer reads 1100 rpm
